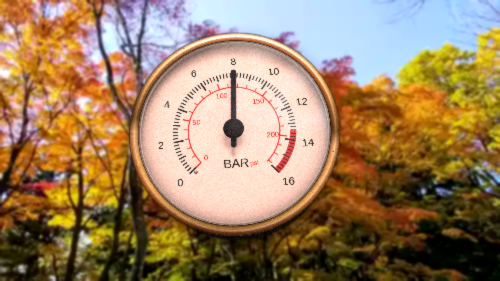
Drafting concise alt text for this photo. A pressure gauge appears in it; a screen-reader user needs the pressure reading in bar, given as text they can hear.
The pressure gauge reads 8 bar
